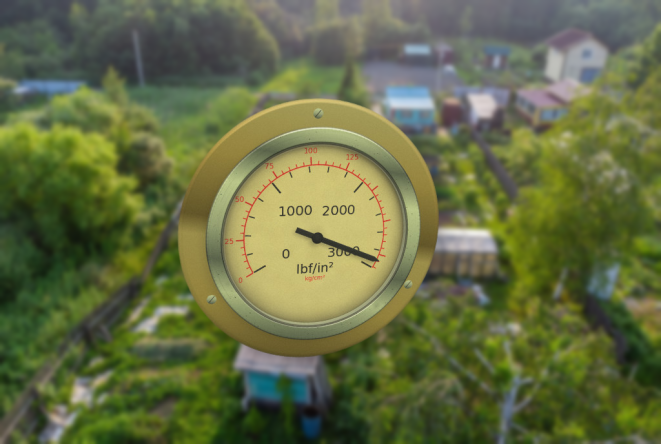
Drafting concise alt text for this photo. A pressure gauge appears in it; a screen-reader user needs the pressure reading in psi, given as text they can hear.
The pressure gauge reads 2900 psi
